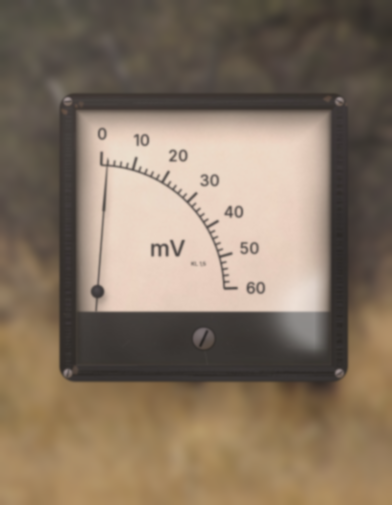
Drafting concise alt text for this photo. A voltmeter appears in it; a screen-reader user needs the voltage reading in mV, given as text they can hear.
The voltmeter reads 2 mV
